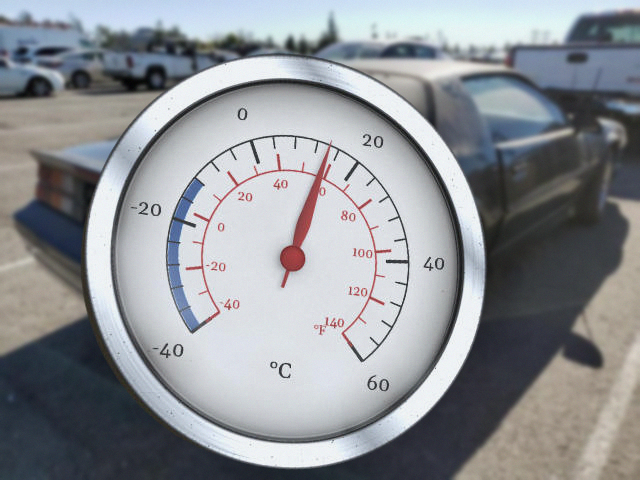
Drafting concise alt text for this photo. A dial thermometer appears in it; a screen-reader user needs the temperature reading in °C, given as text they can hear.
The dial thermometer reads 14 °C
